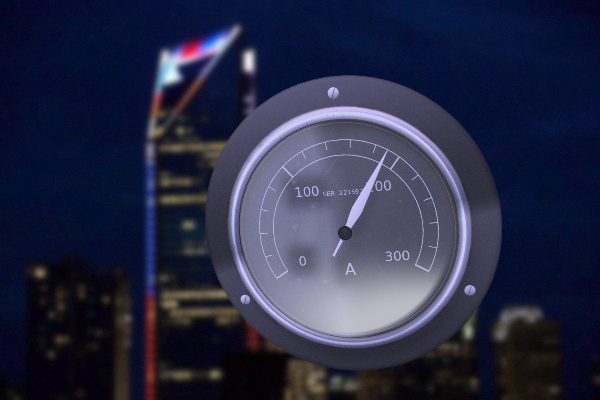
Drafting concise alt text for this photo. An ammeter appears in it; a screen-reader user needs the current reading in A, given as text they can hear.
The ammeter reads 190 A
